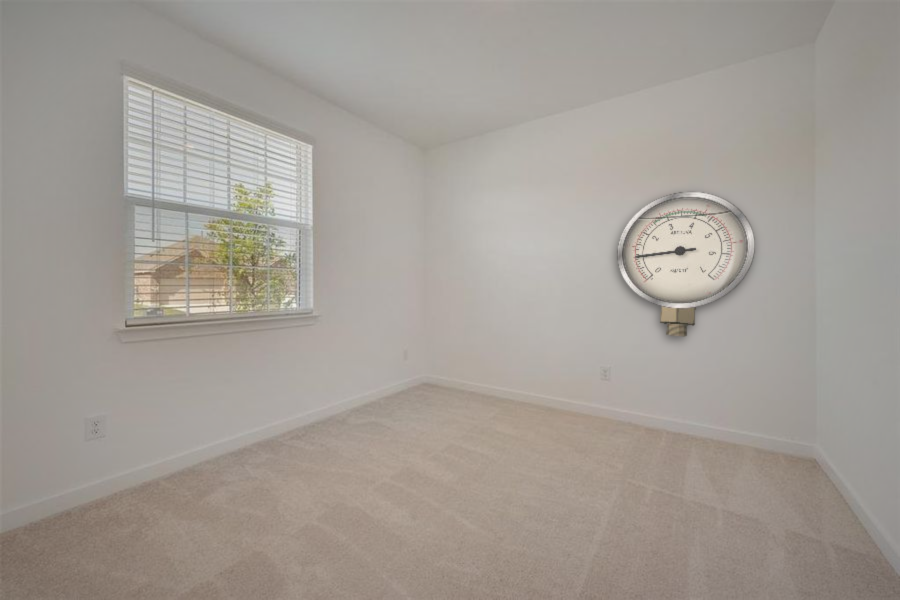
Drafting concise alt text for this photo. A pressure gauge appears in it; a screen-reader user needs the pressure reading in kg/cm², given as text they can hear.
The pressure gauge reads 1 kg/cm²
